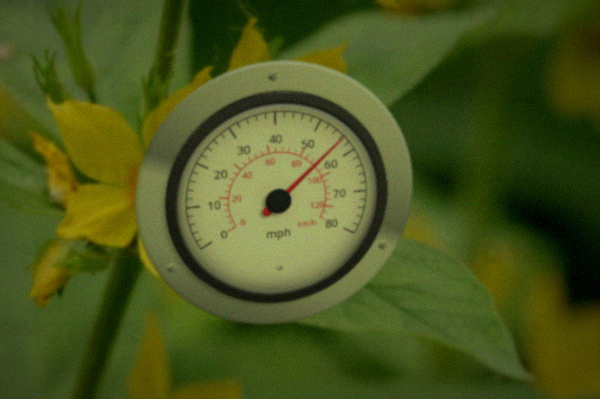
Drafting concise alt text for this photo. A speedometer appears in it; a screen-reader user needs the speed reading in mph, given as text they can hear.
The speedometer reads 56 mph
